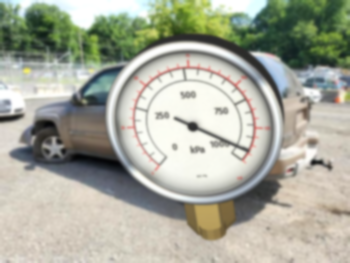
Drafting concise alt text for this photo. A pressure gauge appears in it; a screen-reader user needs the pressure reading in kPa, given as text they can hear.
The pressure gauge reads 950 kPa
